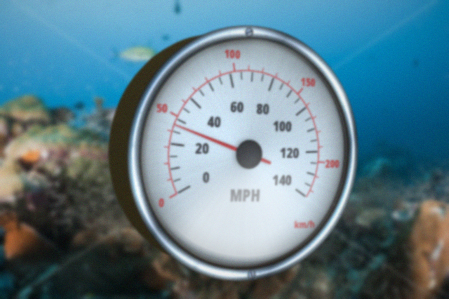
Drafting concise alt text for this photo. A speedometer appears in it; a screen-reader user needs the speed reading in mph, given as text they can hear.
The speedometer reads 27.5 mph
